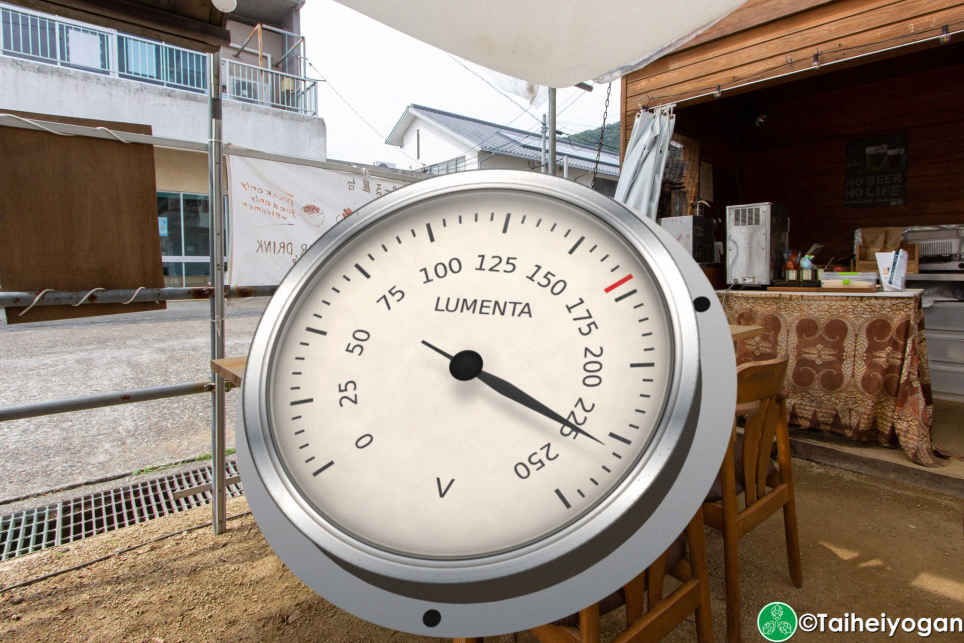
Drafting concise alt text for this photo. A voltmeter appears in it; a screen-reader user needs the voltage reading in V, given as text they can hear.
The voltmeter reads 230 V
